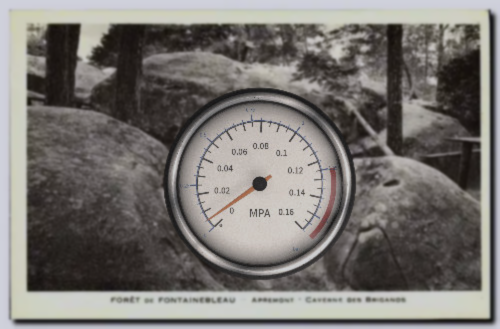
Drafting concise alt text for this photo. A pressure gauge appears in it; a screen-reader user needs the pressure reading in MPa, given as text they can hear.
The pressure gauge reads 0.005 MPa
